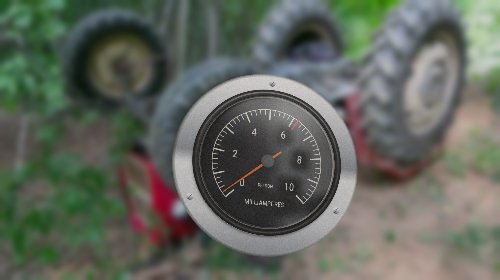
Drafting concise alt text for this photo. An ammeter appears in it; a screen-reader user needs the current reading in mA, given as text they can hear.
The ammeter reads 0.2 mA
